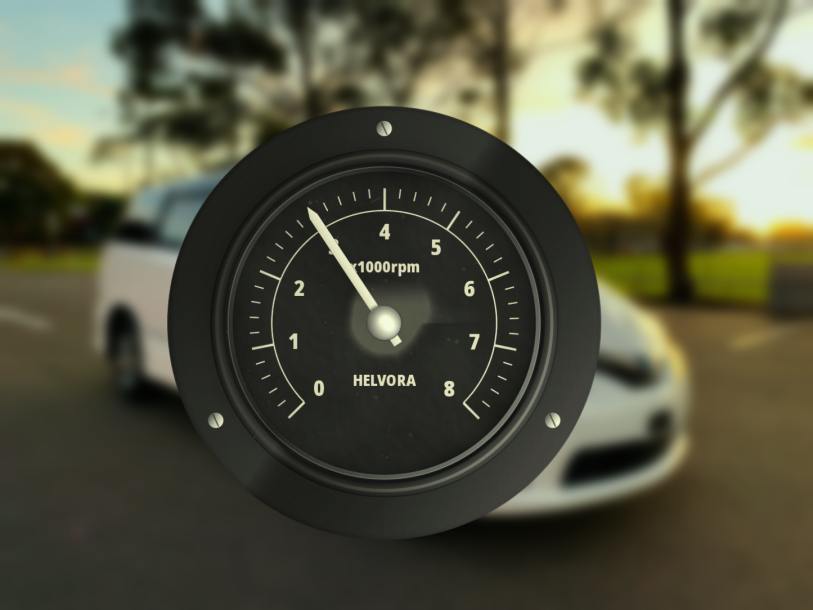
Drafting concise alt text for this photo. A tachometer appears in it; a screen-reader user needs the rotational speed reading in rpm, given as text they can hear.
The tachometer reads 3000 rpm
